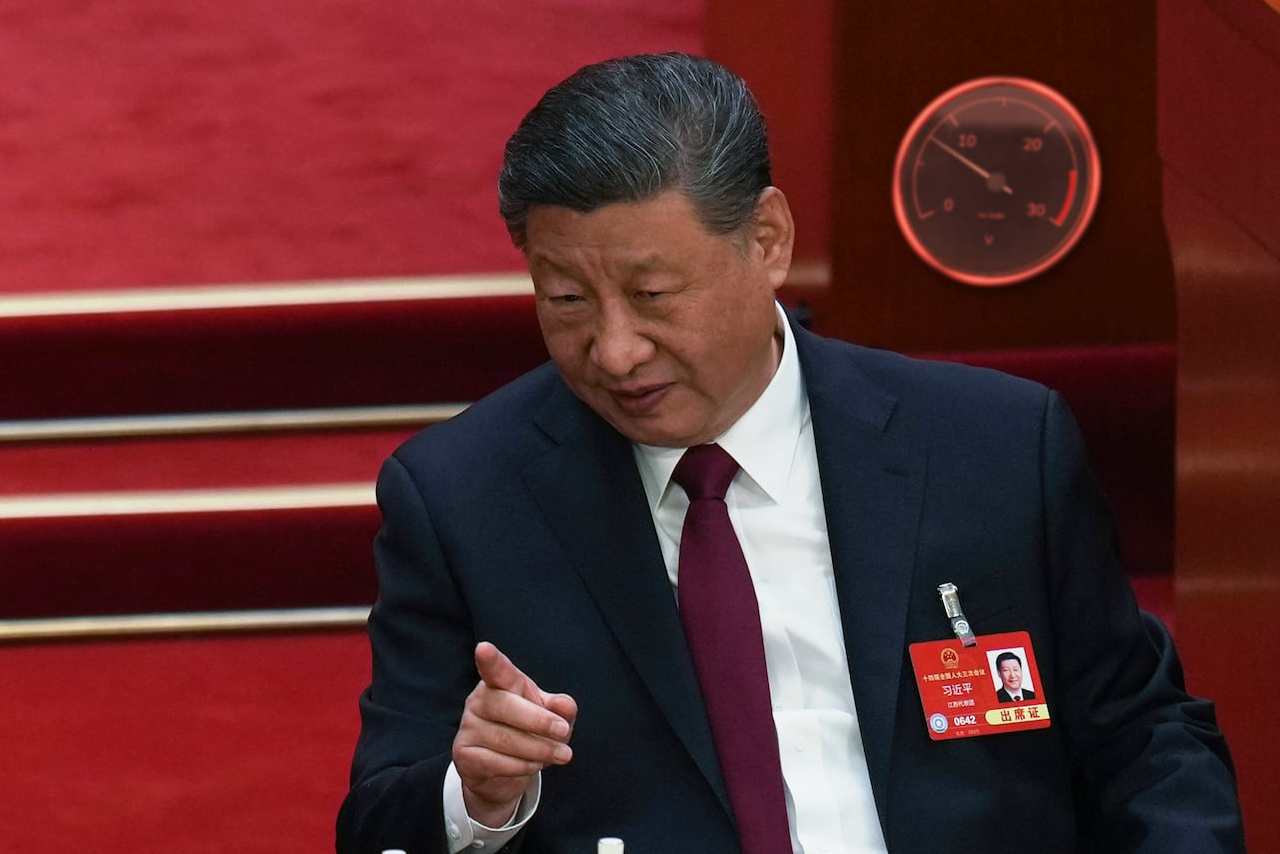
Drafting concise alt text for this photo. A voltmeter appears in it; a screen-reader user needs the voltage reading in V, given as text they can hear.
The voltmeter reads 7.5 V
